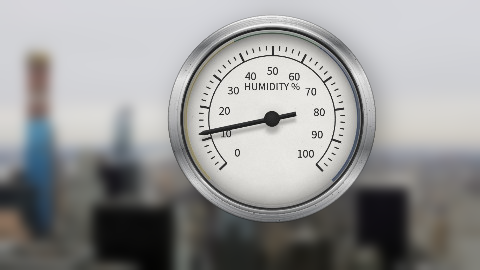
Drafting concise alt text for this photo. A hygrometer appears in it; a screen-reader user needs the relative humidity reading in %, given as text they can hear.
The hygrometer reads 12 %
